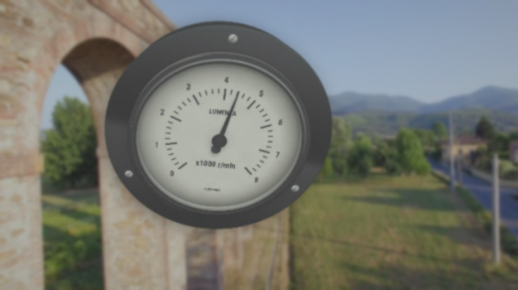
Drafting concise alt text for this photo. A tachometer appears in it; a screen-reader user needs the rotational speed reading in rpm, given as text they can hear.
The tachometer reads 4400 rpm
